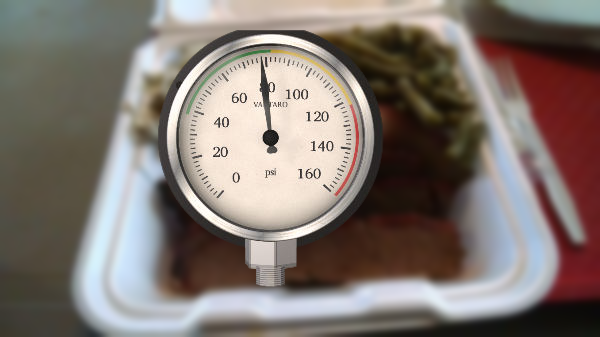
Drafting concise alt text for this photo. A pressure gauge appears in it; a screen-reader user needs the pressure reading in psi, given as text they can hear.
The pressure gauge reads 78 psi
